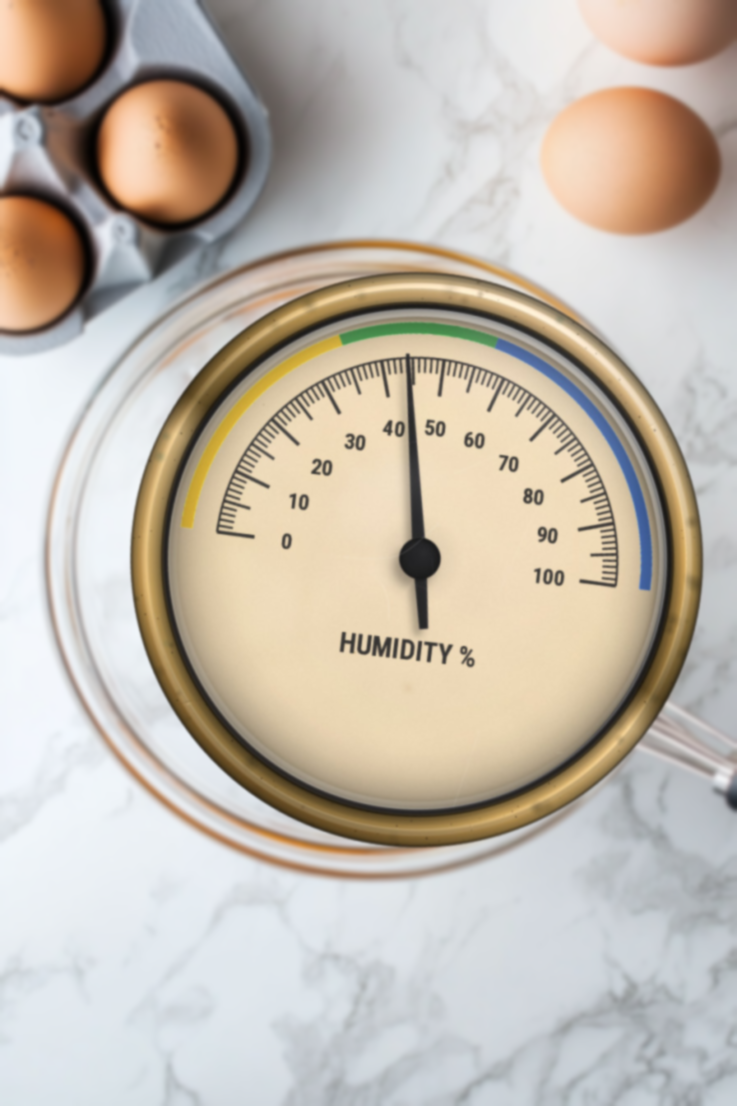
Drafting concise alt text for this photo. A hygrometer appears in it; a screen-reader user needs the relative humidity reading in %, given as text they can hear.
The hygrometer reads 44 %
